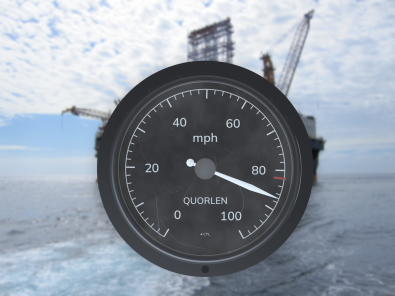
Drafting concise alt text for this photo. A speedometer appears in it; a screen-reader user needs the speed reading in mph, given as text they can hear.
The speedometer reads 87 mph
